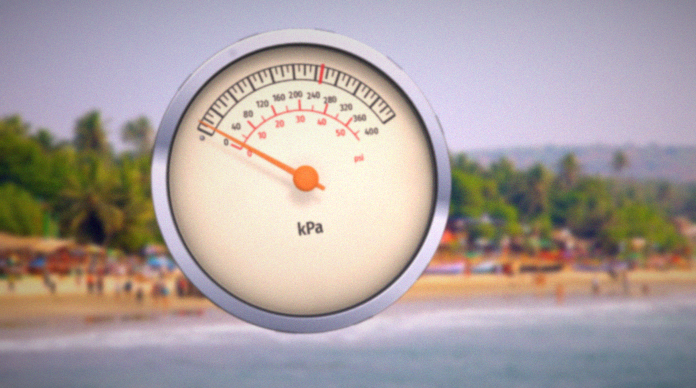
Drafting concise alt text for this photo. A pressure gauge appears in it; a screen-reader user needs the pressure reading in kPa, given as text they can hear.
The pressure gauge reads 10 kPa
